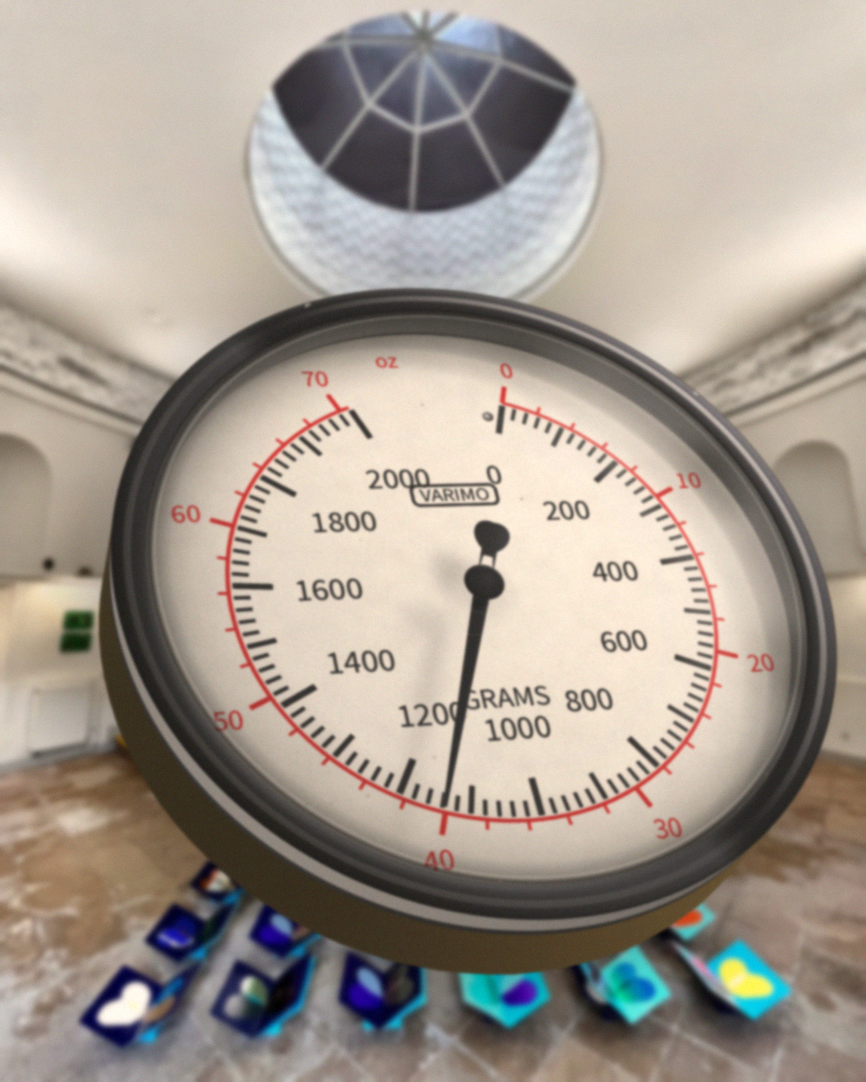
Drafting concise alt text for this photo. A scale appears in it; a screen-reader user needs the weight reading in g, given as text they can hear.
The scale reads 1140 g
